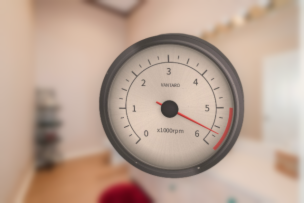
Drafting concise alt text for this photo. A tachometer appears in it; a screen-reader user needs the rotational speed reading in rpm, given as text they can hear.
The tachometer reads 5625 rpm
